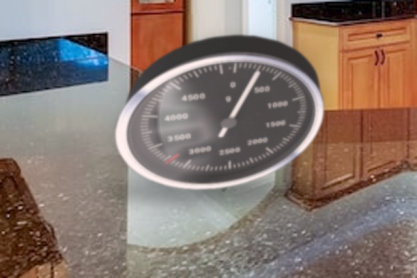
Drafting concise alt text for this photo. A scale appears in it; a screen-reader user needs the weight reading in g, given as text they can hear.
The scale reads 250 g
